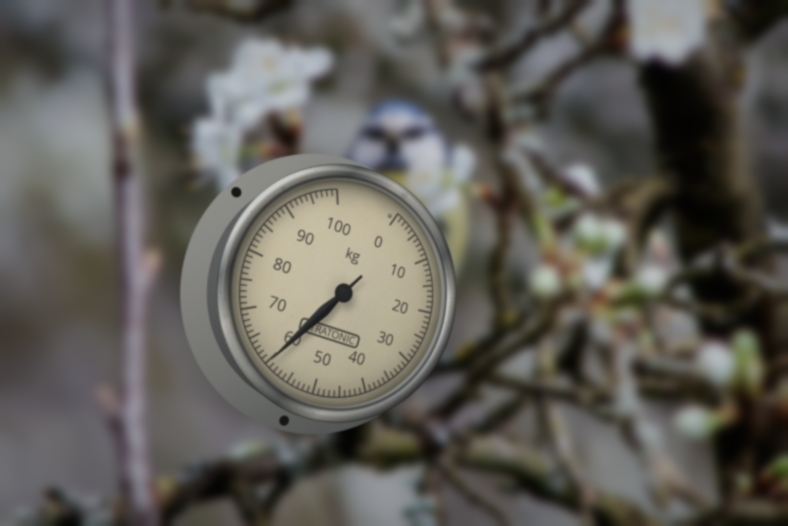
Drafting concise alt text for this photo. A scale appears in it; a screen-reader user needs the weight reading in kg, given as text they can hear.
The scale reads 60 kg
